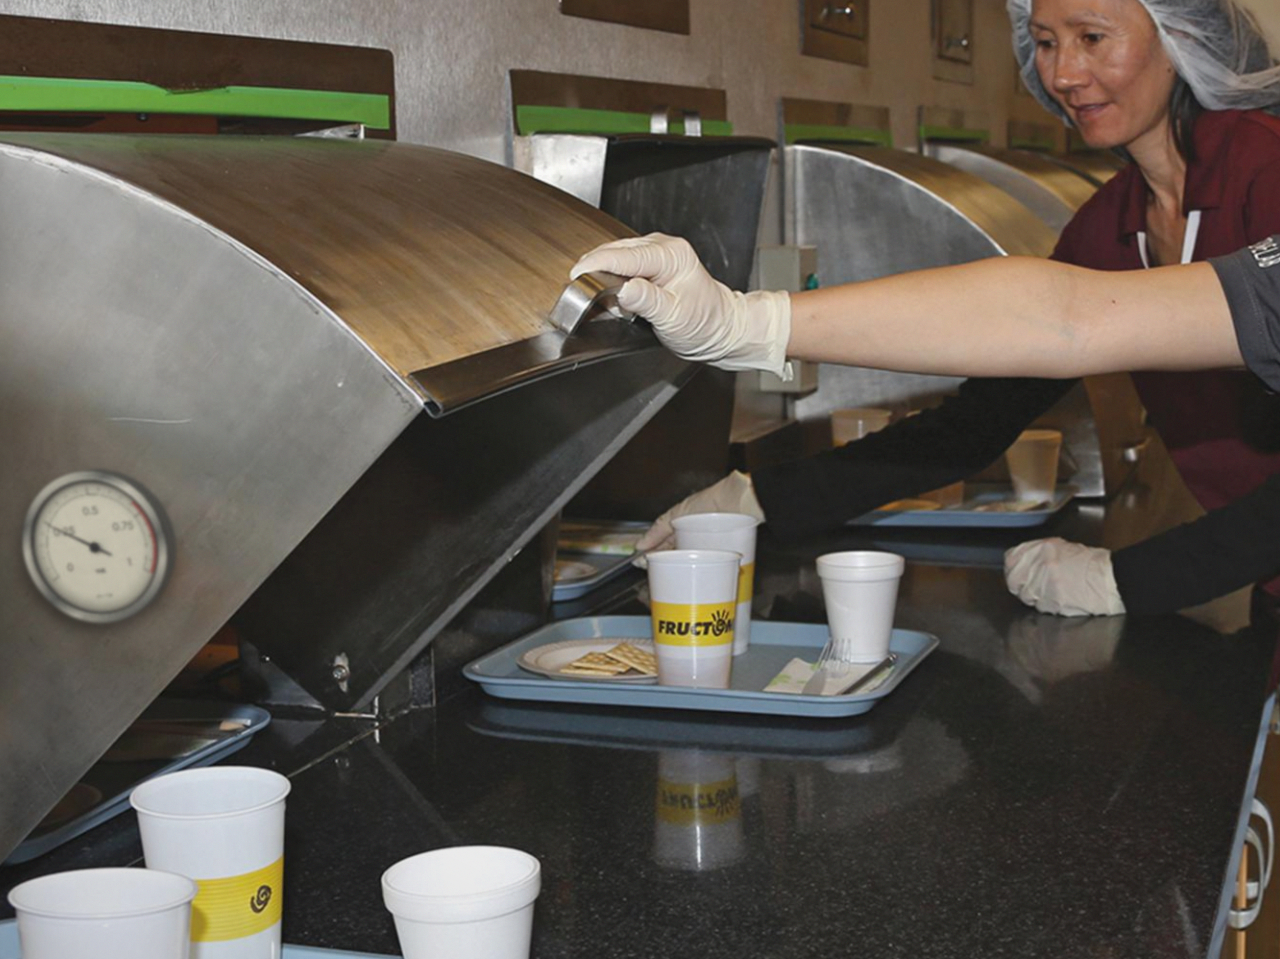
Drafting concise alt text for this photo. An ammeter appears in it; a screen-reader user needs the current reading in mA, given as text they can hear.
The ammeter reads 0.25 mA
